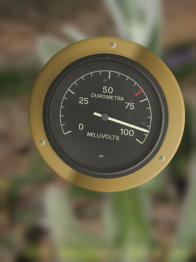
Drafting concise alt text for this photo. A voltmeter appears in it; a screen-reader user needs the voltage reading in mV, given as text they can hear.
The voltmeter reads 92.5 mV
